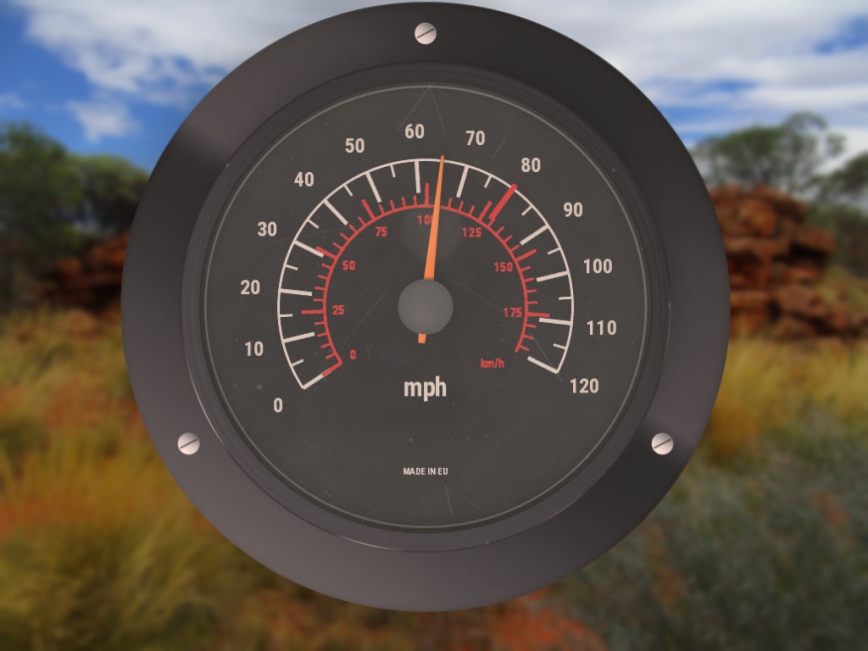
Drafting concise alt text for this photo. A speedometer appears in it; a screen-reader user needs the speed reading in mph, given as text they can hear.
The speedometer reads 65 mph
